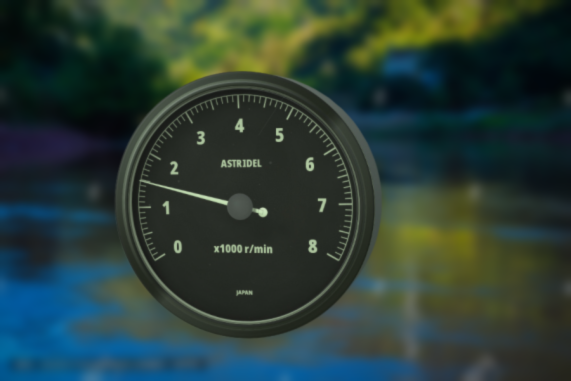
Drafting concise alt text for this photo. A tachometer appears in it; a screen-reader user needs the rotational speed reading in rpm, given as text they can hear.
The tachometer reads 1500 rpm
